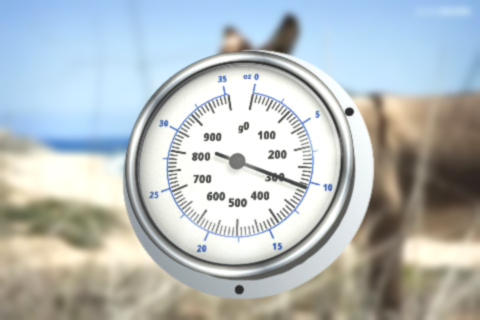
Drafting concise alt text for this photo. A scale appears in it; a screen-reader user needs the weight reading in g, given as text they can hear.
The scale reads 300 g
